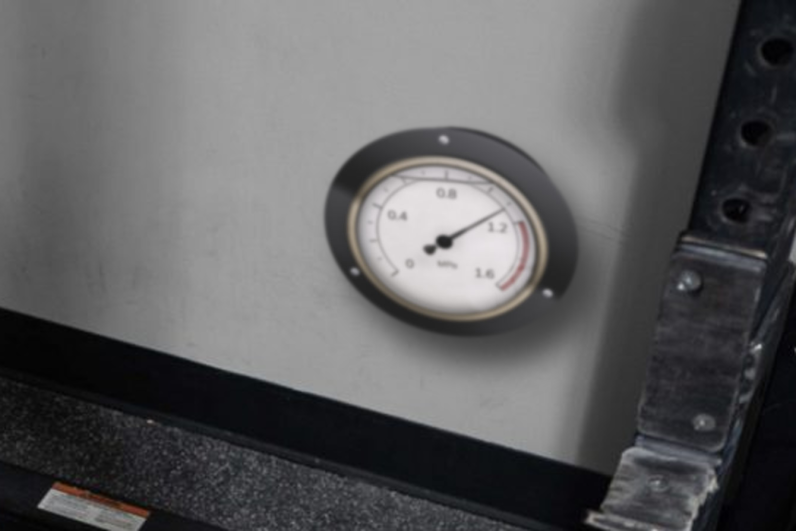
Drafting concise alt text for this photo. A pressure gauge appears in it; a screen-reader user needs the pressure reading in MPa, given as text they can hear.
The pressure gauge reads 1.1 MPa
